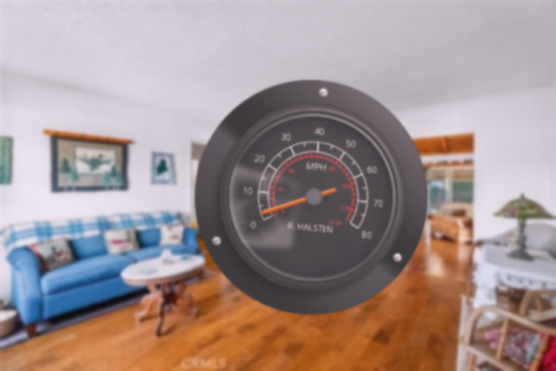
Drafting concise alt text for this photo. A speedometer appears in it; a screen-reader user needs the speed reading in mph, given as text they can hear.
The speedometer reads 2.5 mph
